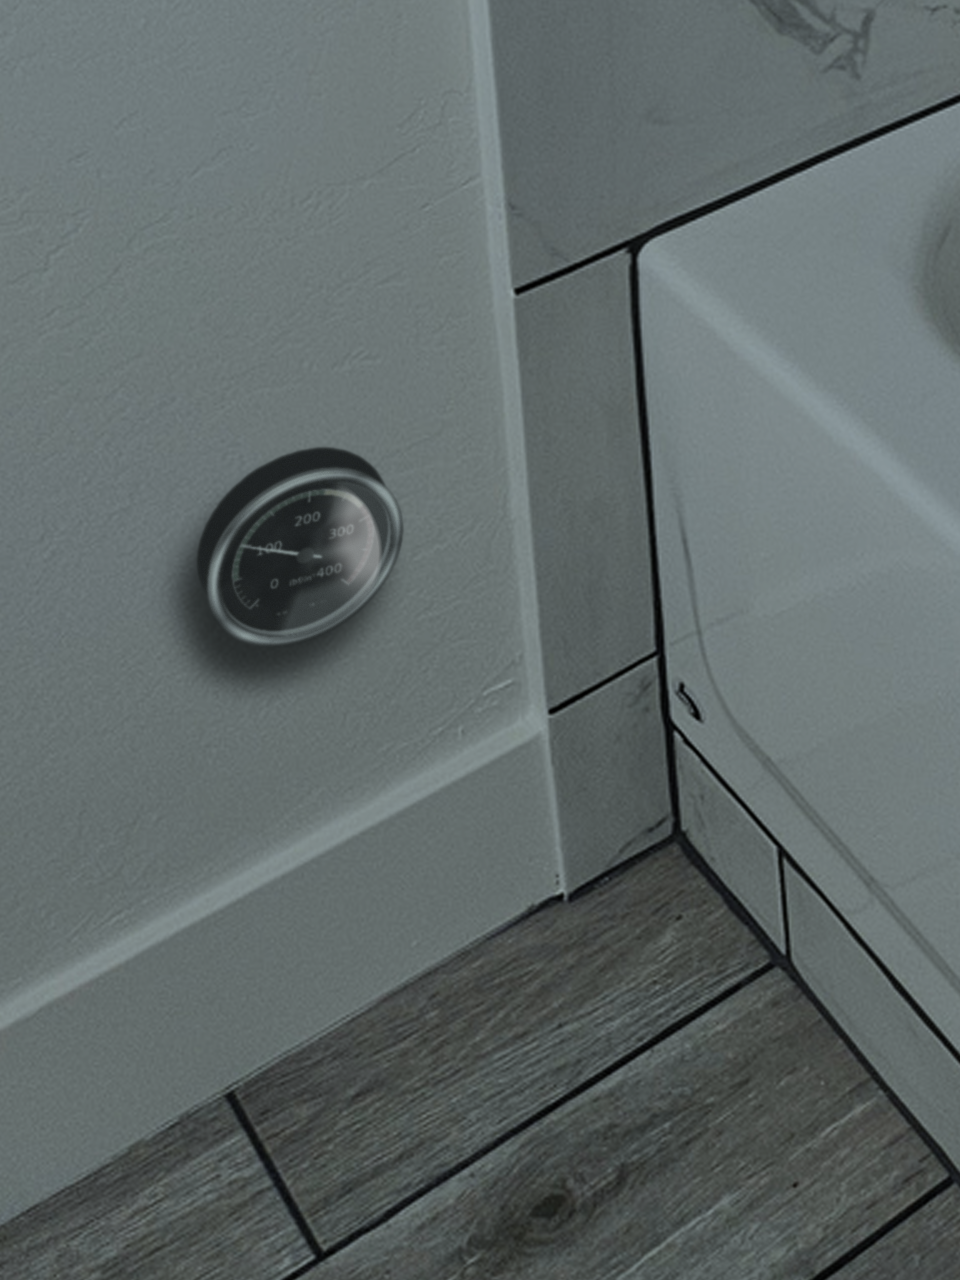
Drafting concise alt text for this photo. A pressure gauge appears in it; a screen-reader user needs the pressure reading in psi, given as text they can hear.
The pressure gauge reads 100 psi
